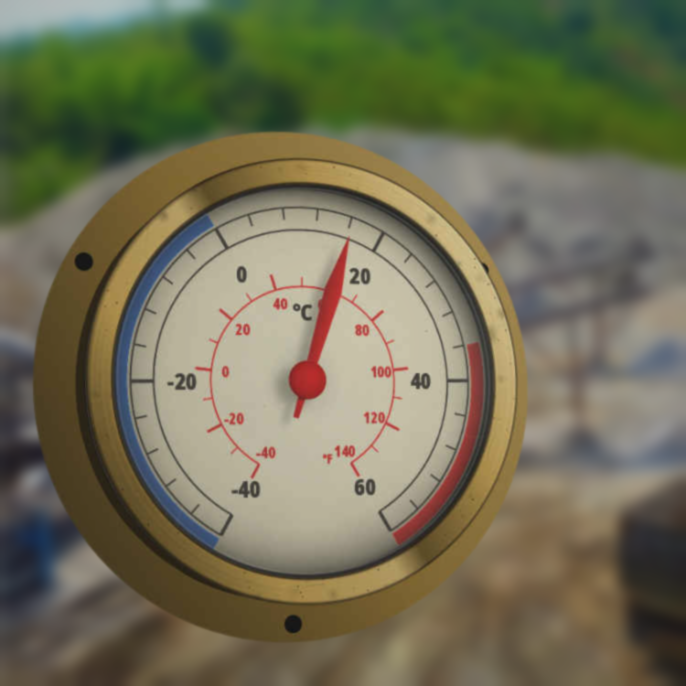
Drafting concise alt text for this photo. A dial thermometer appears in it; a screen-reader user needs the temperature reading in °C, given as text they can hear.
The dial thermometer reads 16 °C
